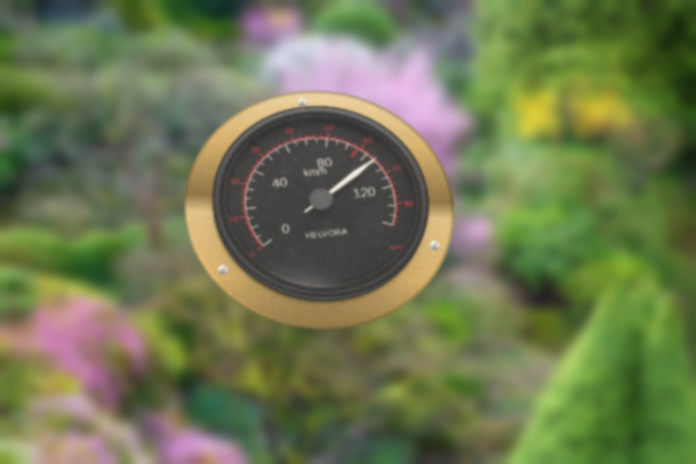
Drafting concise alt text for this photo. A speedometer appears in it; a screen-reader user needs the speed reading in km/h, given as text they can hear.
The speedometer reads 105 km/h
